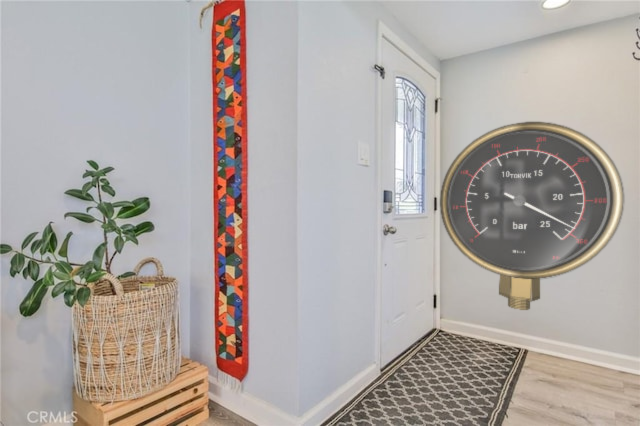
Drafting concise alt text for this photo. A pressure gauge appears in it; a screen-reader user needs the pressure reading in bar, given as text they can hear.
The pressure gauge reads 23.5 bar
